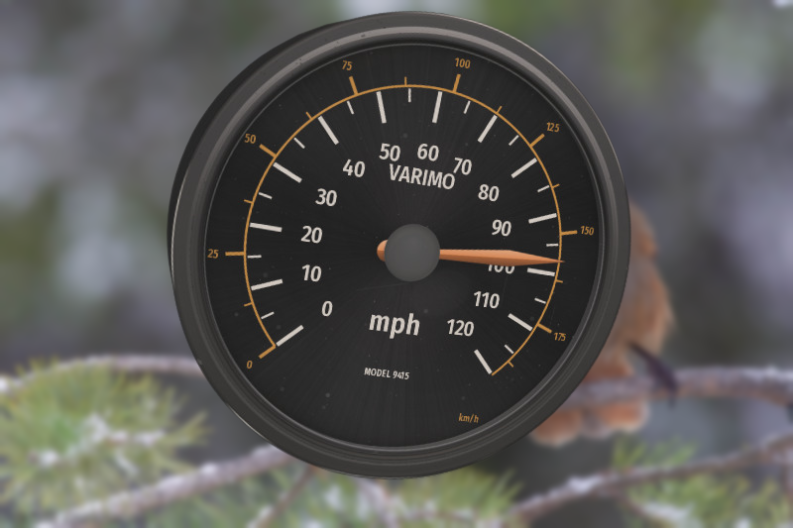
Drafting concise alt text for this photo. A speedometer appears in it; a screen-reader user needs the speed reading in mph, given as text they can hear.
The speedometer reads 97.5 mph
